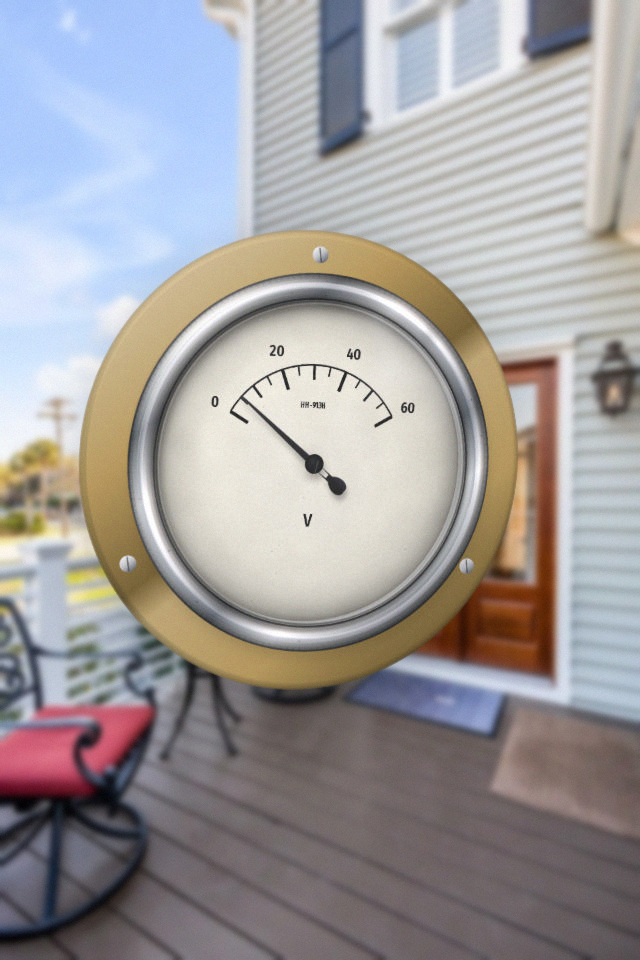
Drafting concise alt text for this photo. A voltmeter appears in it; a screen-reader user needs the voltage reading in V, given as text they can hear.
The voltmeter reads 5 V
